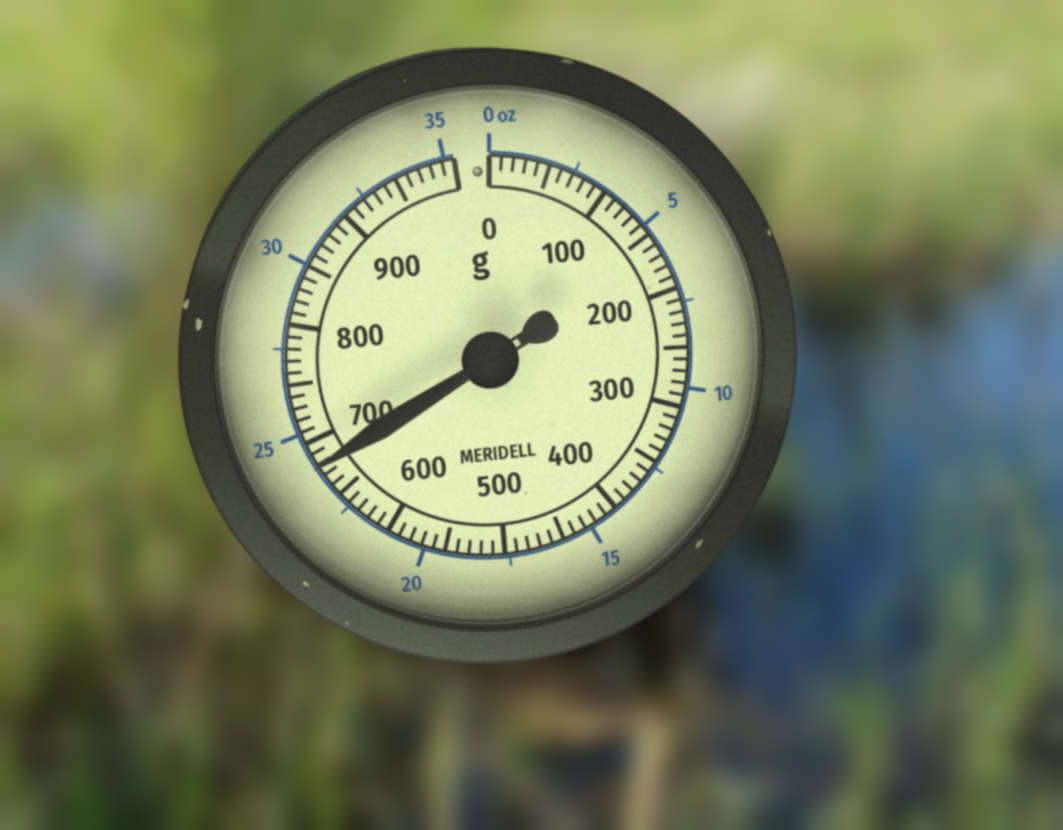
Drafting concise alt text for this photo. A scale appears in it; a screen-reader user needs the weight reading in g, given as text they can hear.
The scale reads 680 g
